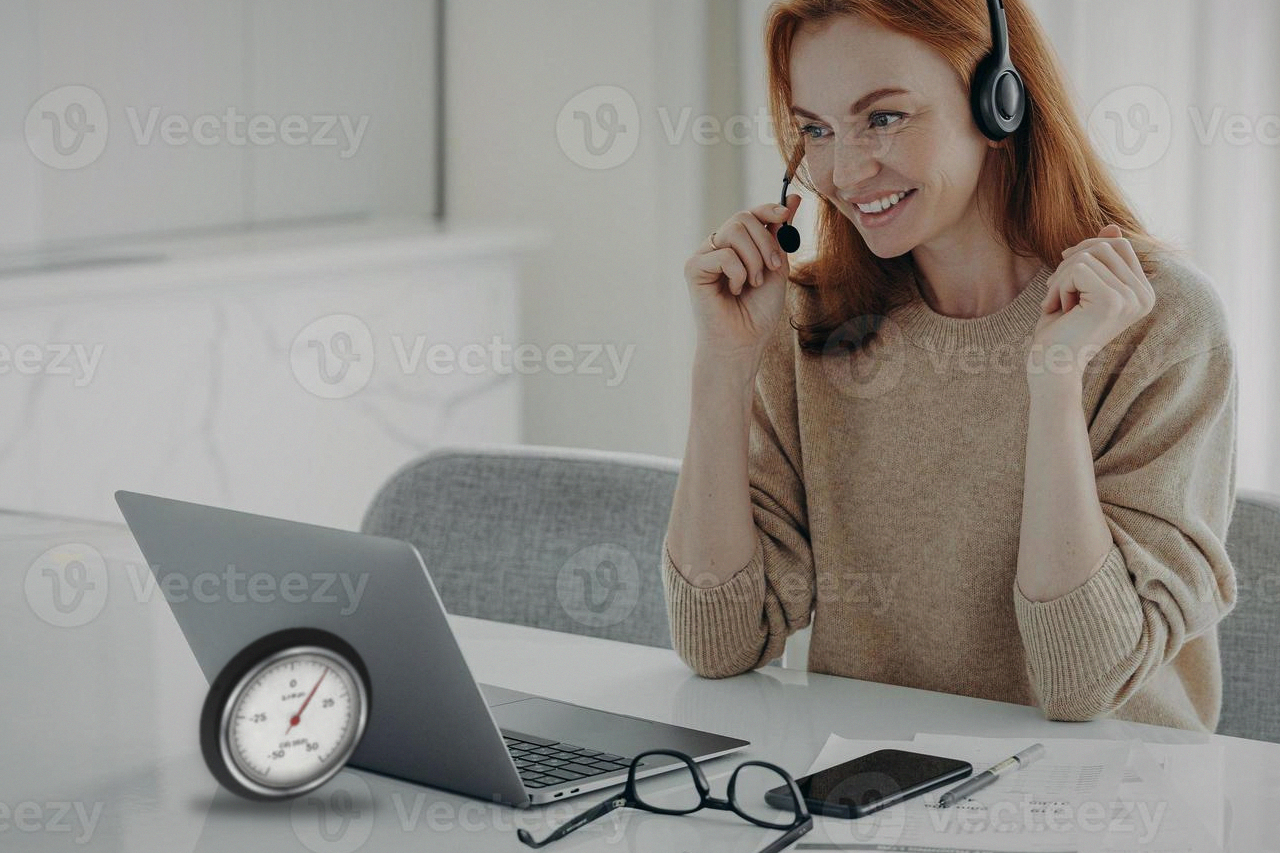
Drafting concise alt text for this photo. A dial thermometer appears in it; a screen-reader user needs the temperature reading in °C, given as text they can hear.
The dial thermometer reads 12.5 °C
